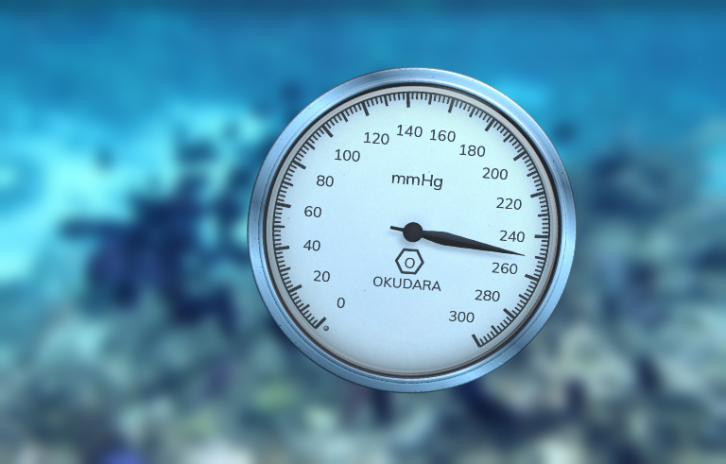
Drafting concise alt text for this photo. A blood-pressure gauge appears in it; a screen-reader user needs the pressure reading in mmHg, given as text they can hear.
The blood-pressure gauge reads 250 mmHg
